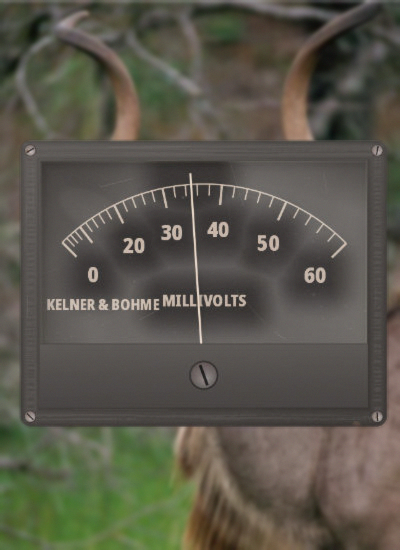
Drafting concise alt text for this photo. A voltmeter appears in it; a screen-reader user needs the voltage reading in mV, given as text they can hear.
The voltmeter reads 35 mV
